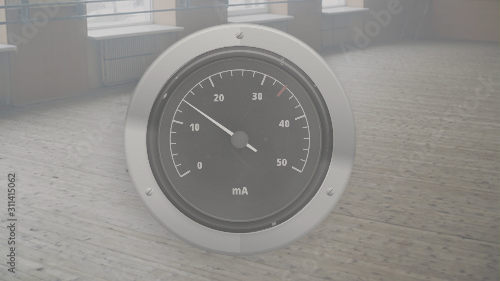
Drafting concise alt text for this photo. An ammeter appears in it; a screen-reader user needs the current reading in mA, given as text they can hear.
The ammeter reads 14 mA
